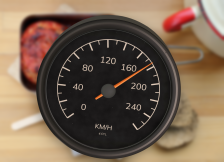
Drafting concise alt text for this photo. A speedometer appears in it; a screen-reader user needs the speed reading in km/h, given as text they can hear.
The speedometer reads 175 km/h
